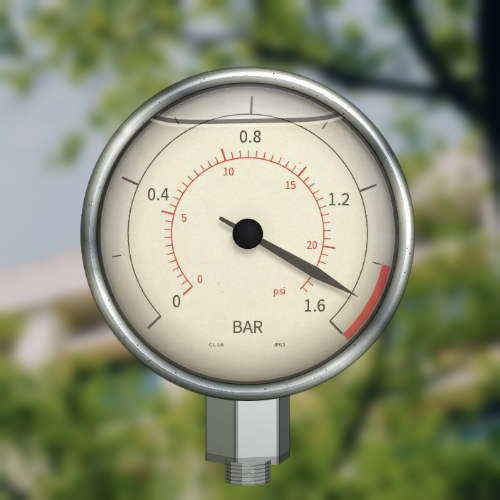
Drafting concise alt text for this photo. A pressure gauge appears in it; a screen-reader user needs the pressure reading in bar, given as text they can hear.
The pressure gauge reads 1.5 bar
